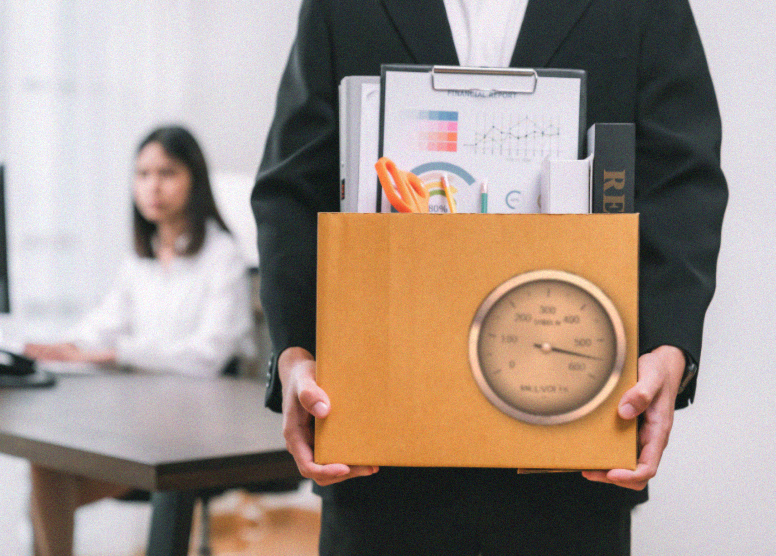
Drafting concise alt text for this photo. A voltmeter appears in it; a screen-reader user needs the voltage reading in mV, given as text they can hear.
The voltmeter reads 550 mV
